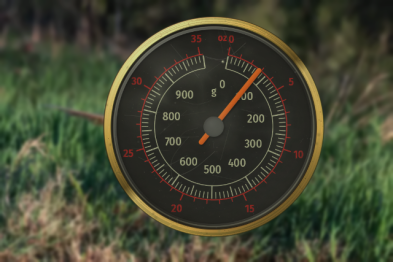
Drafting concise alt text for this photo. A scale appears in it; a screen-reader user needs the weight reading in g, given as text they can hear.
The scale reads 80 g
